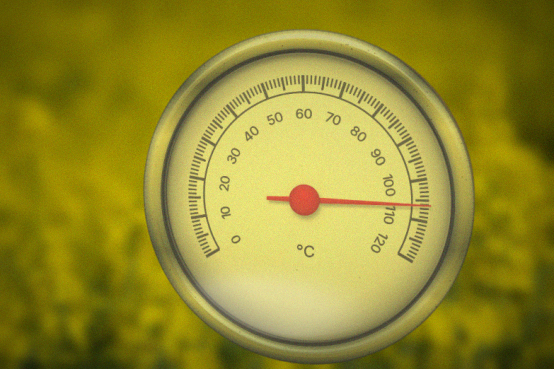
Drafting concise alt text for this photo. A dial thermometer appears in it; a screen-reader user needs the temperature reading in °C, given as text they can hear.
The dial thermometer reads 106 °C
